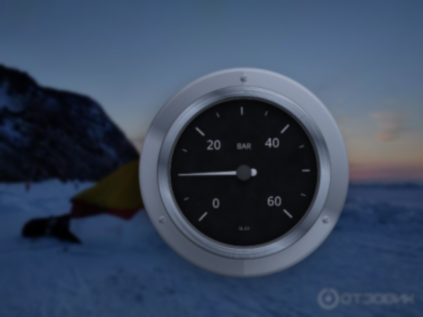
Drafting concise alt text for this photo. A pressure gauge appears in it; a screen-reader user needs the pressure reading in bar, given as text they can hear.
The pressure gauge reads 10 bar
